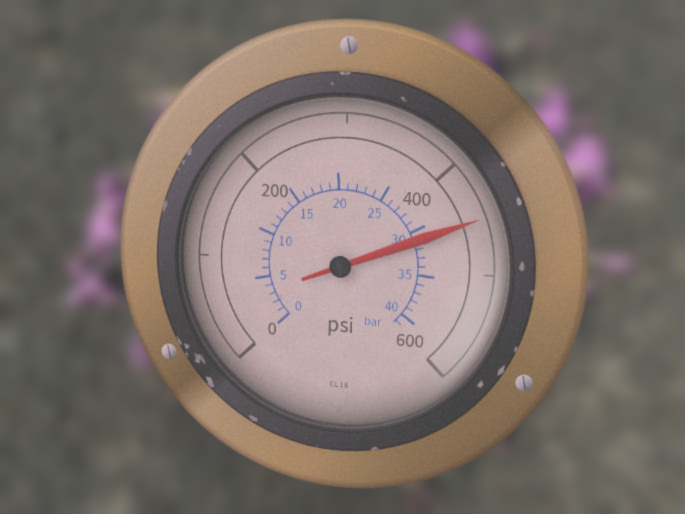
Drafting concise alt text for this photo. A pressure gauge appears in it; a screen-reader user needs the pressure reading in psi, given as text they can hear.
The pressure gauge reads 450 psi
